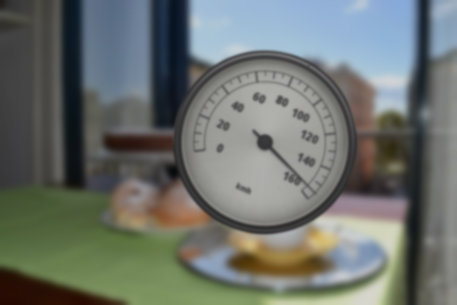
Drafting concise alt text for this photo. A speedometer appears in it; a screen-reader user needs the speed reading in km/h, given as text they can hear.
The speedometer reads 155 km/h
